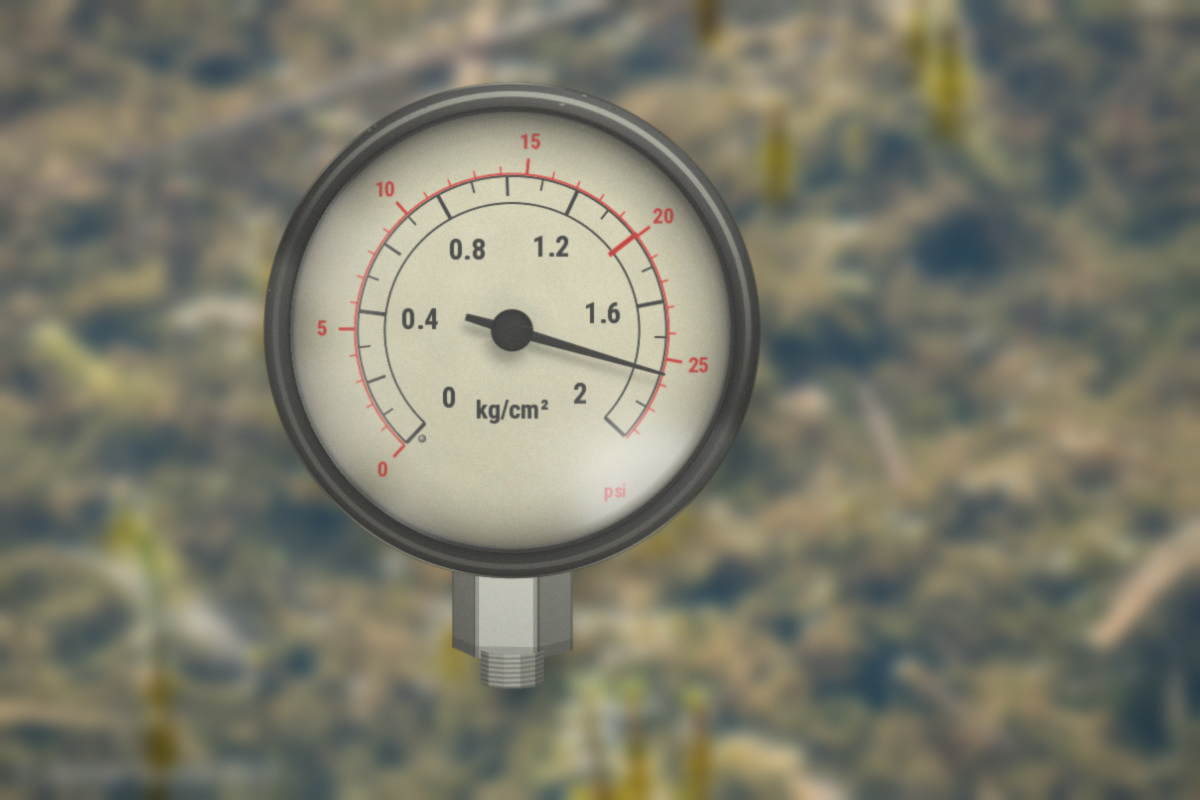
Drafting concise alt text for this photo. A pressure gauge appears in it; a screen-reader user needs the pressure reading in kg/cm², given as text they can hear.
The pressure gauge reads 1.8 kg/cm²
